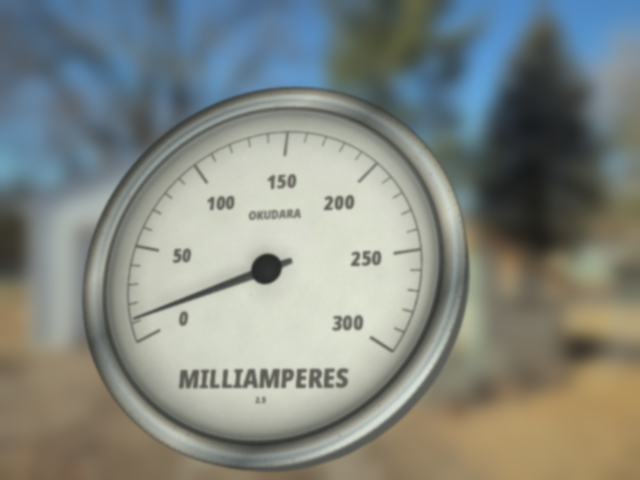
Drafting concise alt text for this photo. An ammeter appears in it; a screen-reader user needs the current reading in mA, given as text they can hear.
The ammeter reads 10 mA
